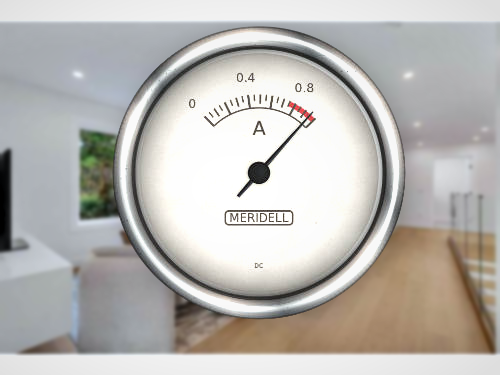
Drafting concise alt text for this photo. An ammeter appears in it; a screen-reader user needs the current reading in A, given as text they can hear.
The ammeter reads 0.95 A
